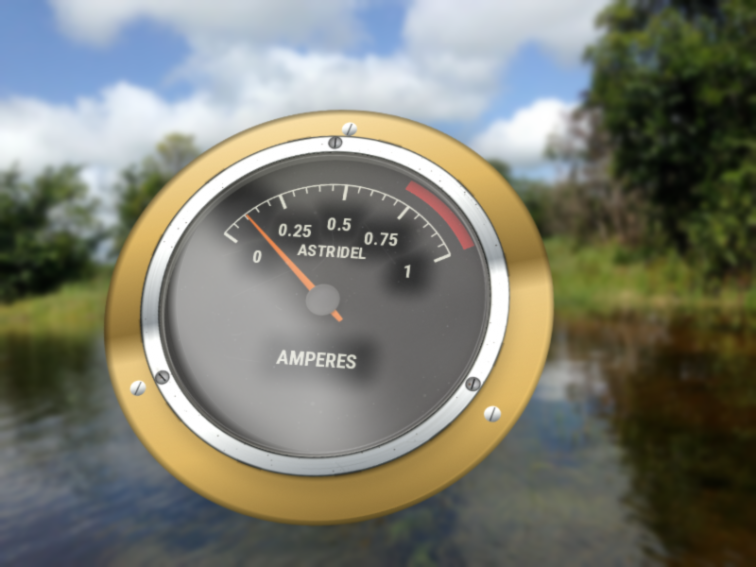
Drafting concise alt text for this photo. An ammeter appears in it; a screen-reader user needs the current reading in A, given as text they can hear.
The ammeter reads 0.1 A
